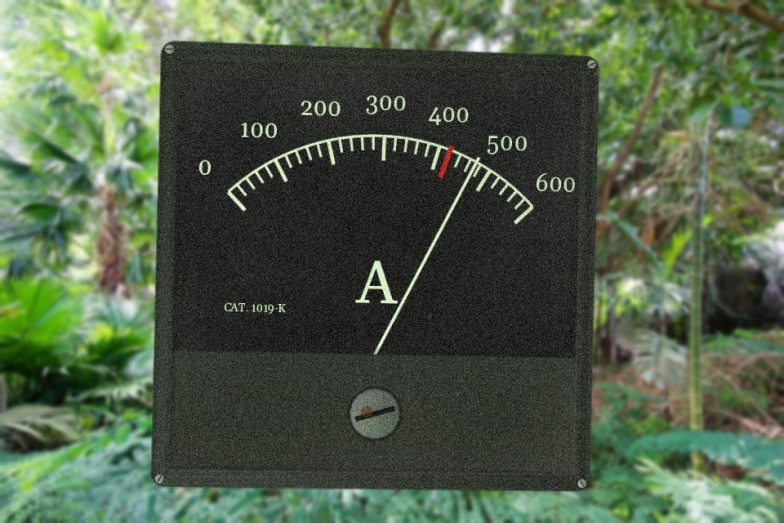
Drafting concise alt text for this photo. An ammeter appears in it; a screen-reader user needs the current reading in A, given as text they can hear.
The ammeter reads 470 A
